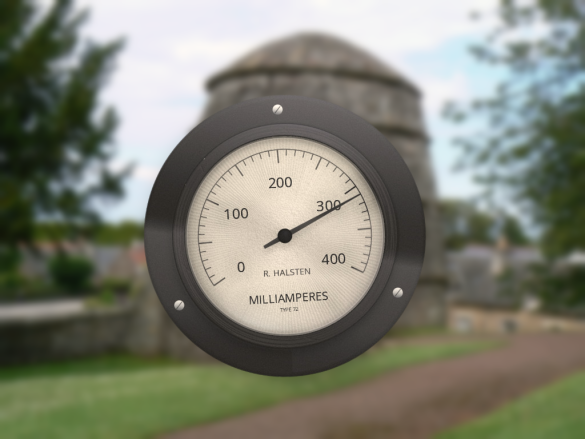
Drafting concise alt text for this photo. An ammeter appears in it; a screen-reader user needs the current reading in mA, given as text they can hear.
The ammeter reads 310 mA
